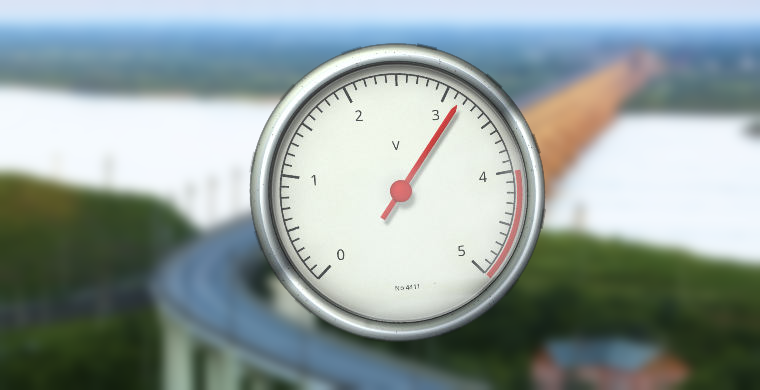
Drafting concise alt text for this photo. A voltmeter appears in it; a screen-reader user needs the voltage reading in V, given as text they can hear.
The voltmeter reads 3.15 V
